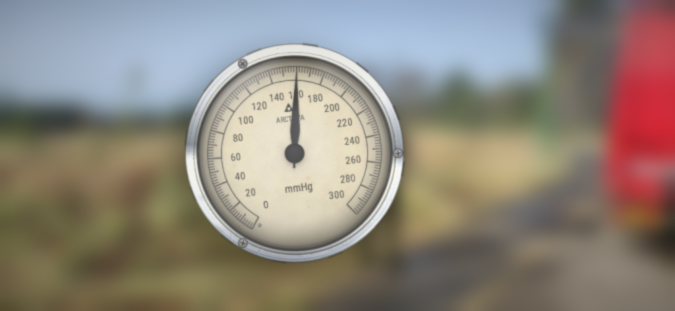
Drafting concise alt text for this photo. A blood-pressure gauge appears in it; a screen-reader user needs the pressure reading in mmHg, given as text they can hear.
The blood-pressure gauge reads 160 mmHg
